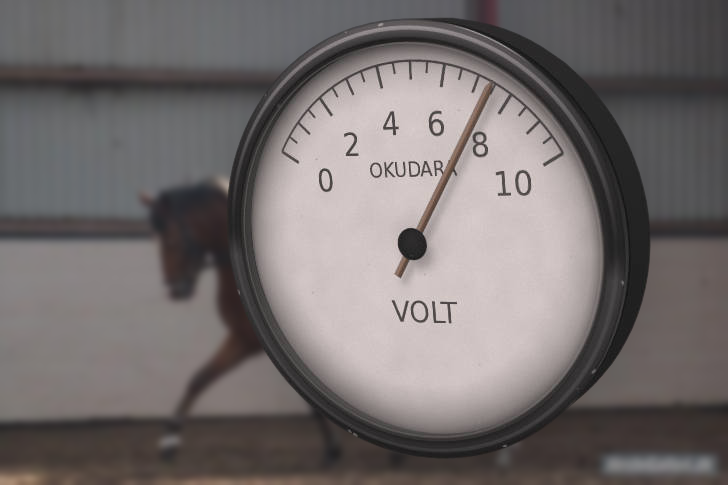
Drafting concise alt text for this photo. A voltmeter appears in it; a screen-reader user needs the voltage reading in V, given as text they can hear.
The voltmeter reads 7.5 V
